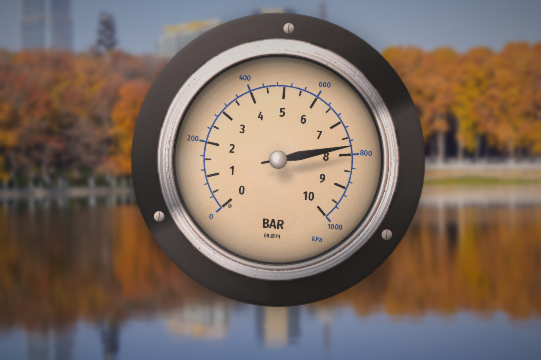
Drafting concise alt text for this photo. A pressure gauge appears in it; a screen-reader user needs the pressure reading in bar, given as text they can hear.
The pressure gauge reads 7.75 bar
